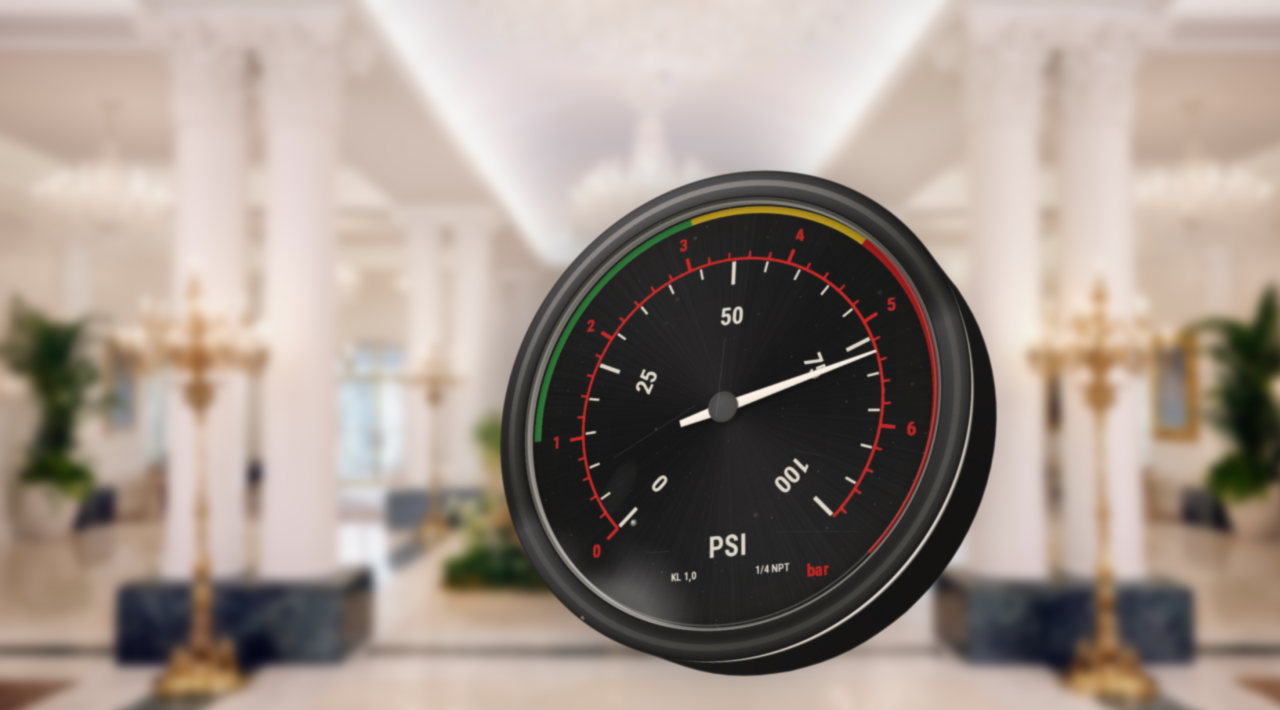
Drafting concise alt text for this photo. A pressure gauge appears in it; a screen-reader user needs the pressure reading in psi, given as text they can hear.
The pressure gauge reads 77.5 psi
